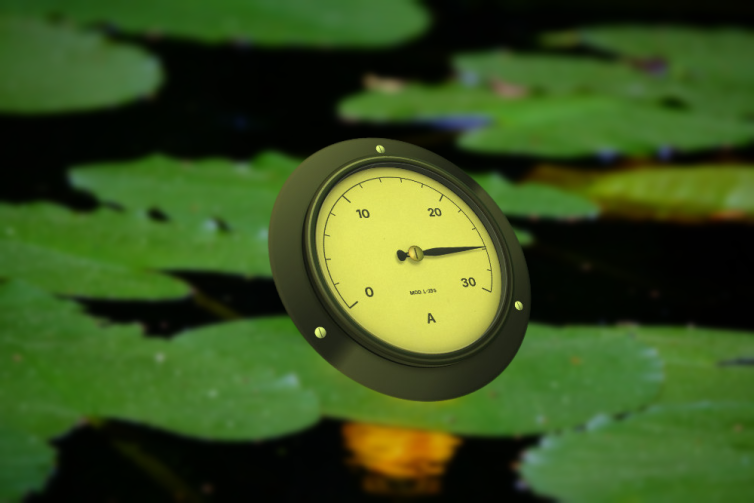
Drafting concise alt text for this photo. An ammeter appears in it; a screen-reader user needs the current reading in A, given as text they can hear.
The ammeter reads 26 A
